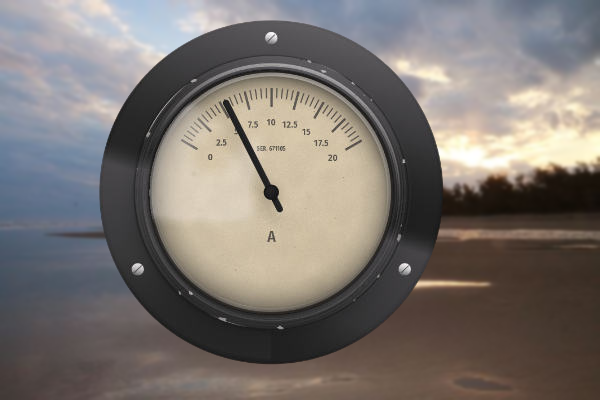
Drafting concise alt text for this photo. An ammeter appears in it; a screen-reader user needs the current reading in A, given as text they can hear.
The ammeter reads 5.5 A
